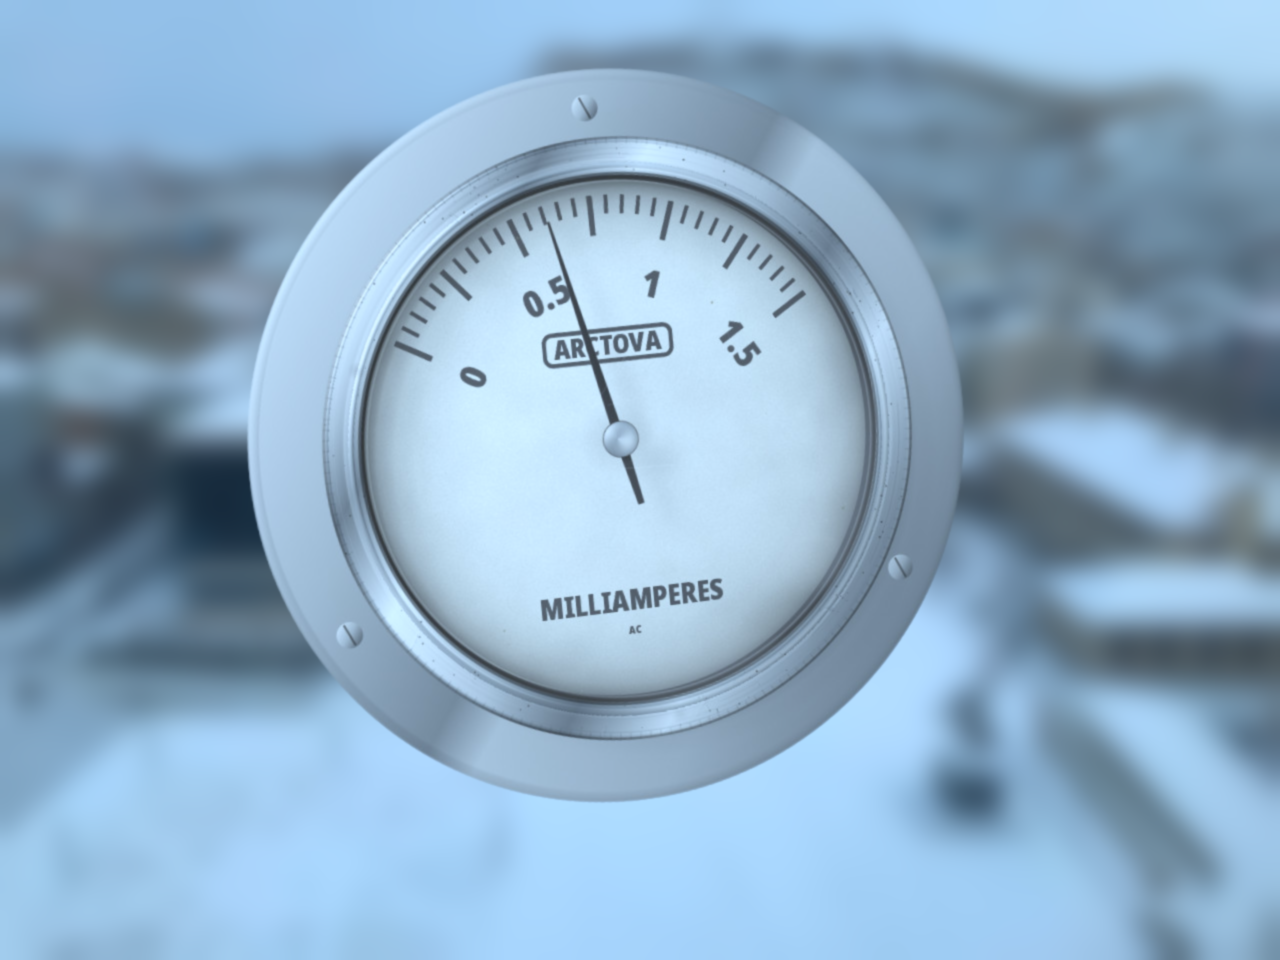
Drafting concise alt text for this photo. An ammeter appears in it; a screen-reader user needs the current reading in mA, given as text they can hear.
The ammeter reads 0.6 mA
